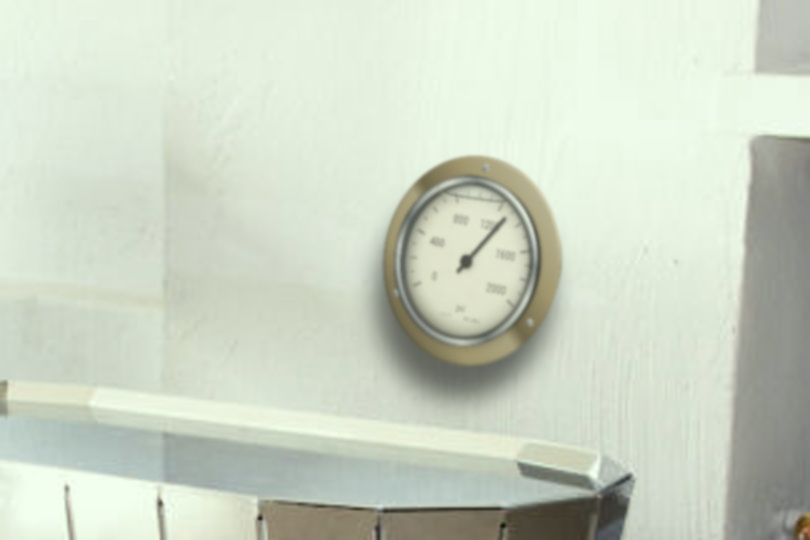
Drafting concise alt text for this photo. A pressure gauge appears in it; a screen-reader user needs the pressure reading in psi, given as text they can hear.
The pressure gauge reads 1300 psi
